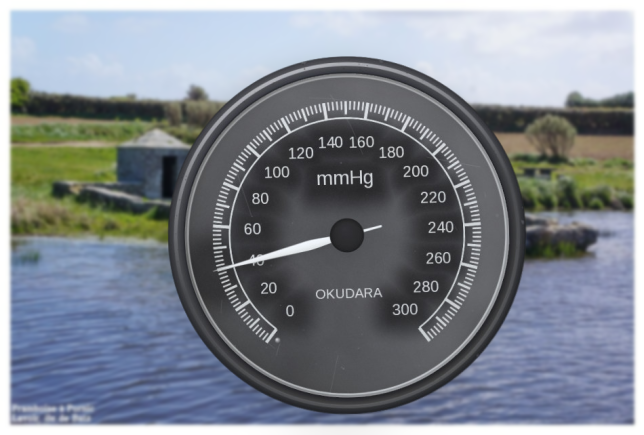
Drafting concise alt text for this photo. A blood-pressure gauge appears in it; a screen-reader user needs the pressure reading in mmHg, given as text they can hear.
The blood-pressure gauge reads 40 mmHg
